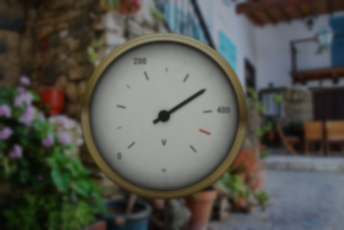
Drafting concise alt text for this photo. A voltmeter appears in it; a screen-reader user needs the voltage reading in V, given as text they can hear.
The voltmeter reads 350 V
